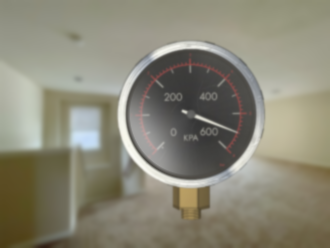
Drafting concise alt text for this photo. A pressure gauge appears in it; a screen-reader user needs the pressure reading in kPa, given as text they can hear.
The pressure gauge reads 550 kPa
